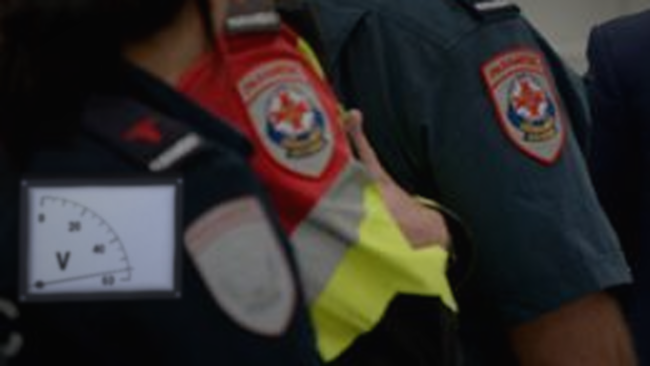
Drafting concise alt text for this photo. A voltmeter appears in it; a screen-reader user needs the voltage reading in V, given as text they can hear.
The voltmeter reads 55 V
